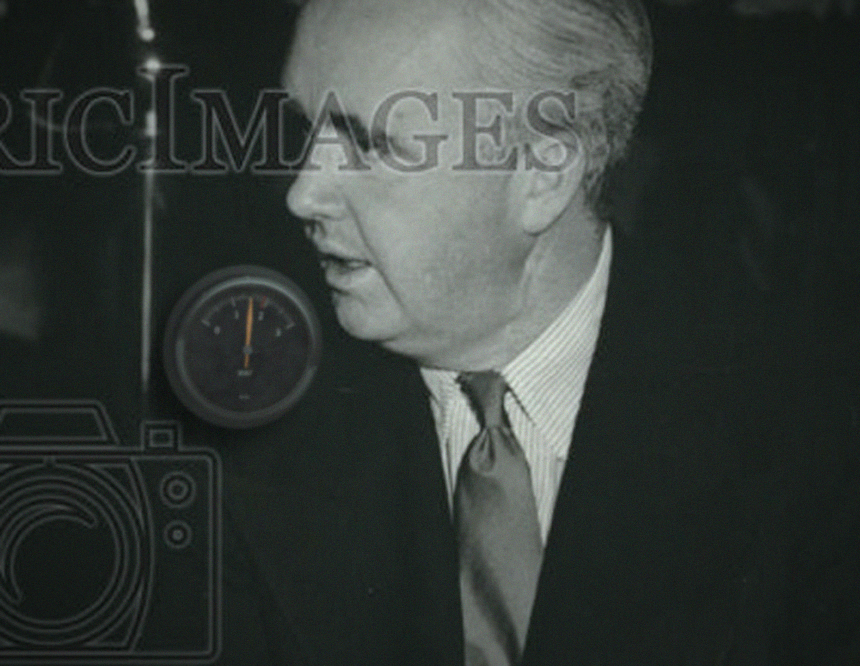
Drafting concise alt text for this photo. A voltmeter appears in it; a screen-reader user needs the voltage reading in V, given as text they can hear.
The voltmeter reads 1.5 V
